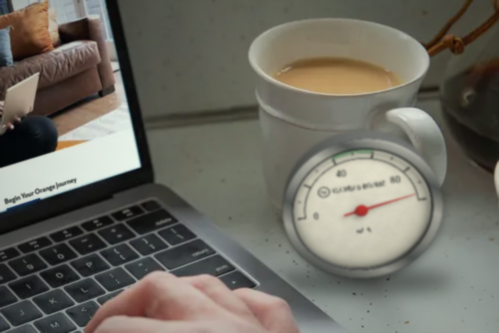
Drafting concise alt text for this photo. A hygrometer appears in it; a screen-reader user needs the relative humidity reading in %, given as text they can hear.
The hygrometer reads 95 %
